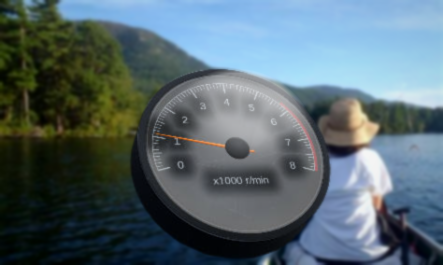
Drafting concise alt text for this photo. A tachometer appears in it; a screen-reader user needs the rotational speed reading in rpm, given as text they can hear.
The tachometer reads 1000 rpm
